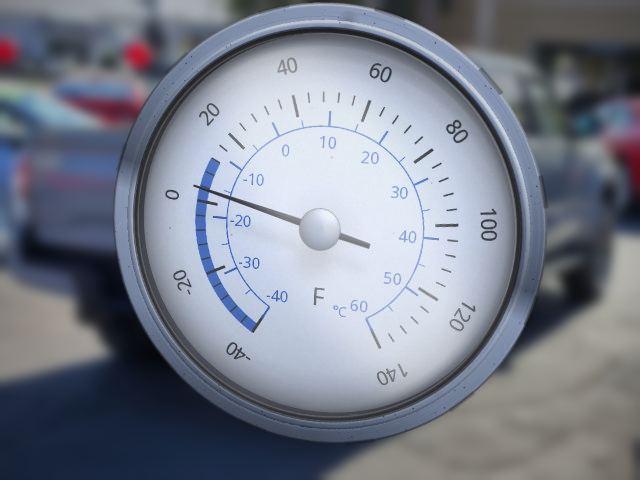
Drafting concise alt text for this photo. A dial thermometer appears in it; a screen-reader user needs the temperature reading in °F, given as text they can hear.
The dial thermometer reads 4 °F
